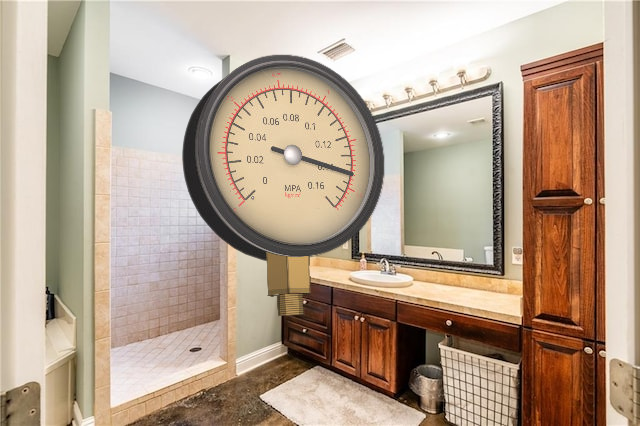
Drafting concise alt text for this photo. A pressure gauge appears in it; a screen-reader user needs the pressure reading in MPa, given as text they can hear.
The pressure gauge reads 0.14 MPa
